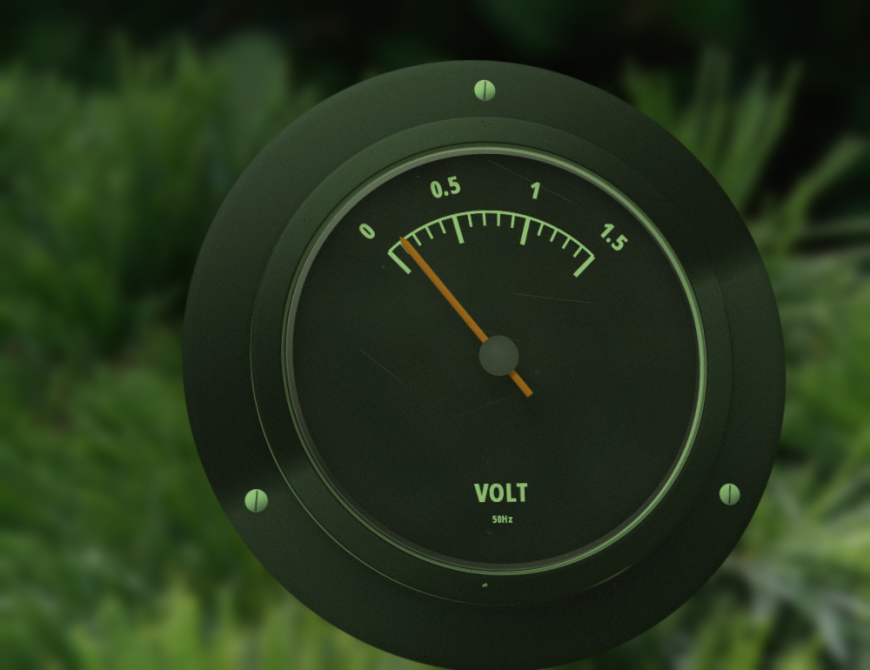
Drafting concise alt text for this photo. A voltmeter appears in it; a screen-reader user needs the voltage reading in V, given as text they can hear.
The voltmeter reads 0.1 V
